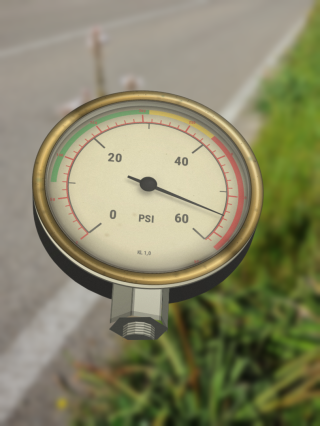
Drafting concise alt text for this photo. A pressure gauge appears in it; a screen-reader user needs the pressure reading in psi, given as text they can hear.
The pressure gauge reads 55 psi
